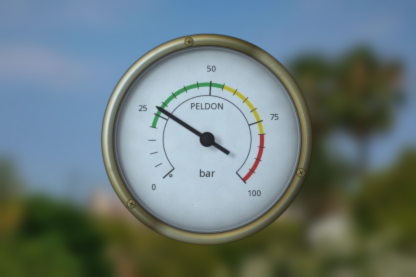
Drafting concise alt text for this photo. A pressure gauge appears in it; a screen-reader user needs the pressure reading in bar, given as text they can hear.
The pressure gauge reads 27.5 bar
